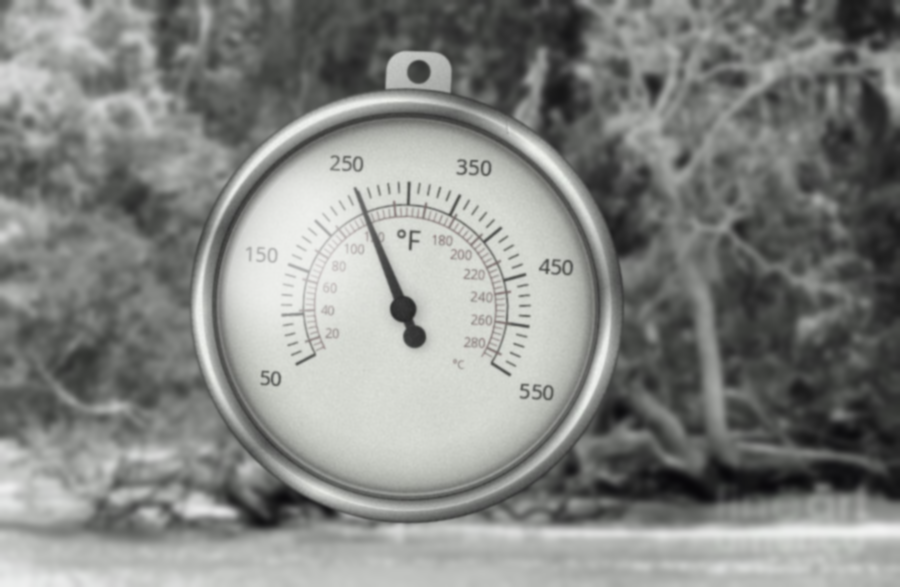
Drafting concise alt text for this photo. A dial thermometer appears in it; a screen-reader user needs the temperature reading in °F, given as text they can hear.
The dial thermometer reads 250 °F
